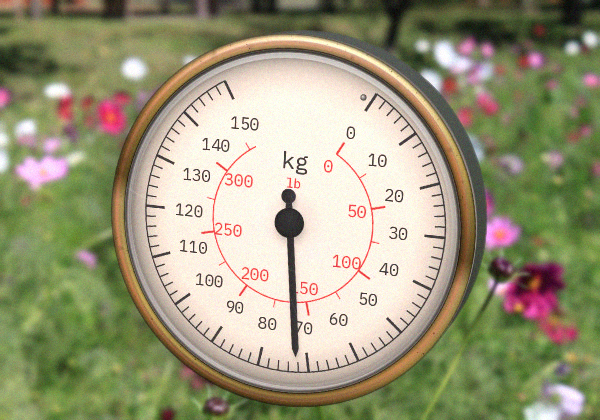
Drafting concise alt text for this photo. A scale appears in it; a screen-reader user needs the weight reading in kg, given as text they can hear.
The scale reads 72 kg
